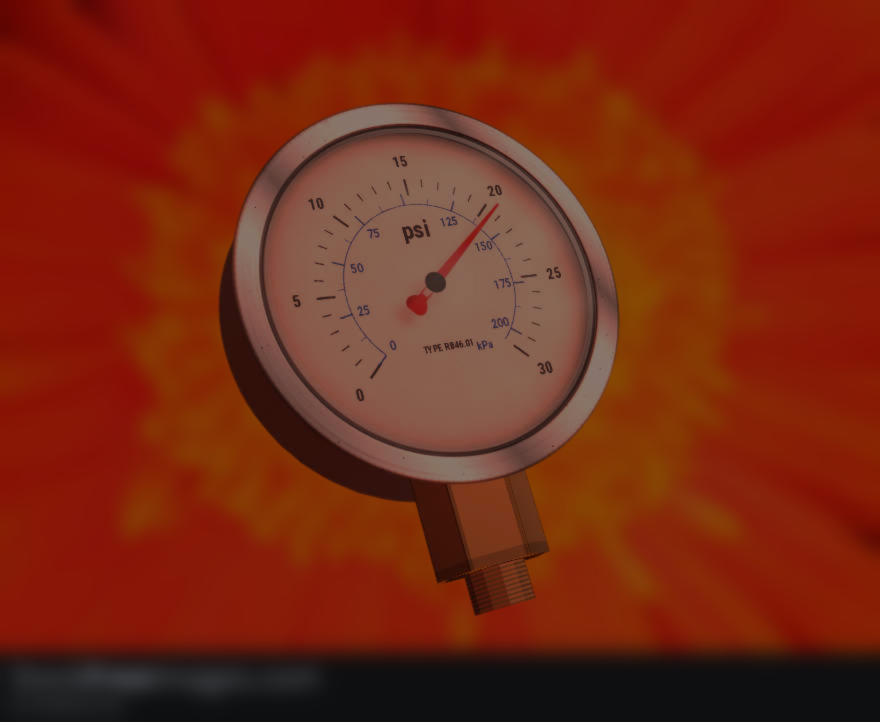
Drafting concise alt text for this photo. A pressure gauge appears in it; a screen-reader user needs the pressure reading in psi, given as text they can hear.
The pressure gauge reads 20.5 psi
